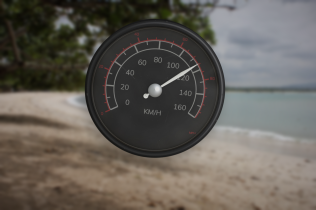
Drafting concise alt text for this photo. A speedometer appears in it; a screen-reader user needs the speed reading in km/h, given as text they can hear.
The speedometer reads 115 km/h
